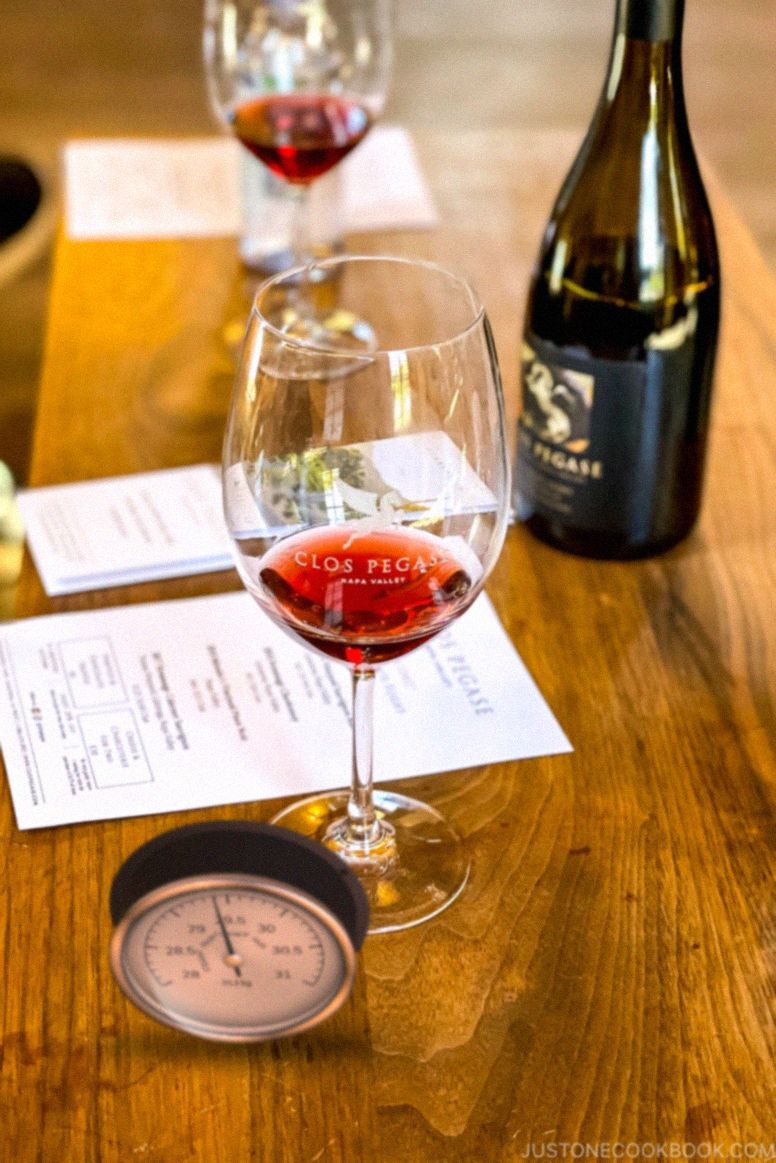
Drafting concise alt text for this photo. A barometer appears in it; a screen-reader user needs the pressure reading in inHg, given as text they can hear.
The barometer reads 29.4 inHg
